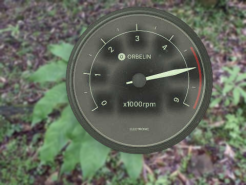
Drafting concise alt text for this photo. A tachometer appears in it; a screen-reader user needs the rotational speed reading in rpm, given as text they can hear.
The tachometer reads 5000 rpm
